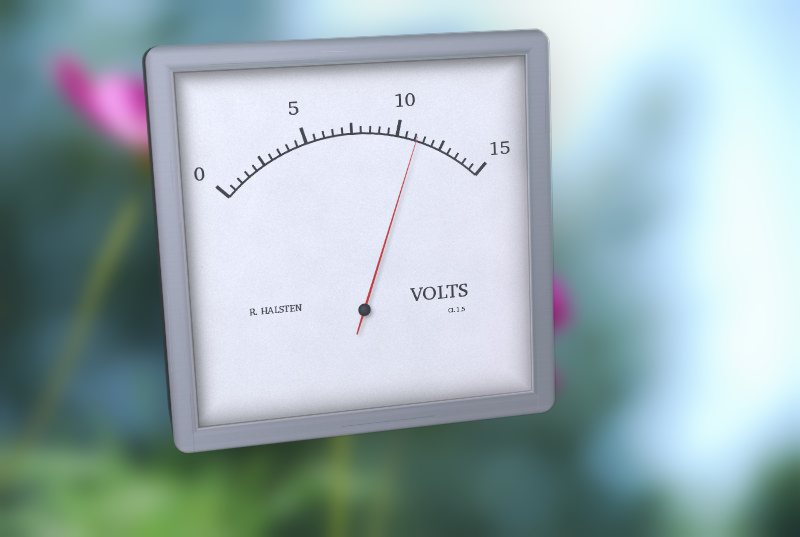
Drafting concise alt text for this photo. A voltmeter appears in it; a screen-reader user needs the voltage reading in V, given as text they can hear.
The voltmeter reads 11 V
